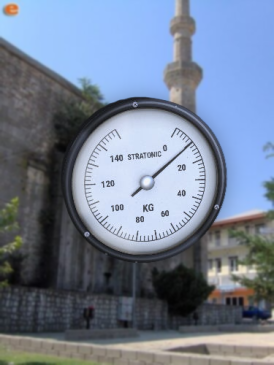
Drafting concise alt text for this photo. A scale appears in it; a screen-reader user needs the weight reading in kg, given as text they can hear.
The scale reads 10 kg
